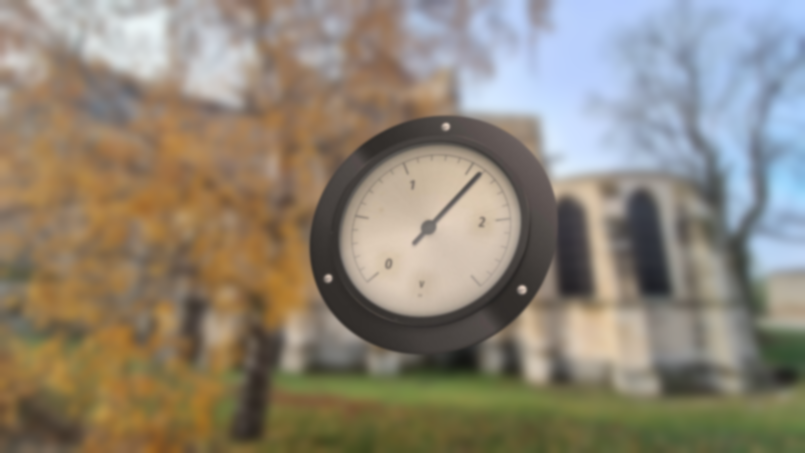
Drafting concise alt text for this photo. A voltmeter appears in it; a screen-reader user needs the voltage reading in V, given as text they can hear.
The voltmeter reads 1.6 V
